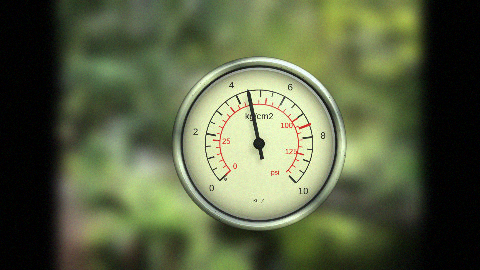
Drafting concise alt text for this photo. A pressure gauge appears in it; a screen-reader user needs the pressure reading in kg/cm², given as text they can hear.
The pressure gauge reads 4.5 kg/cm²
